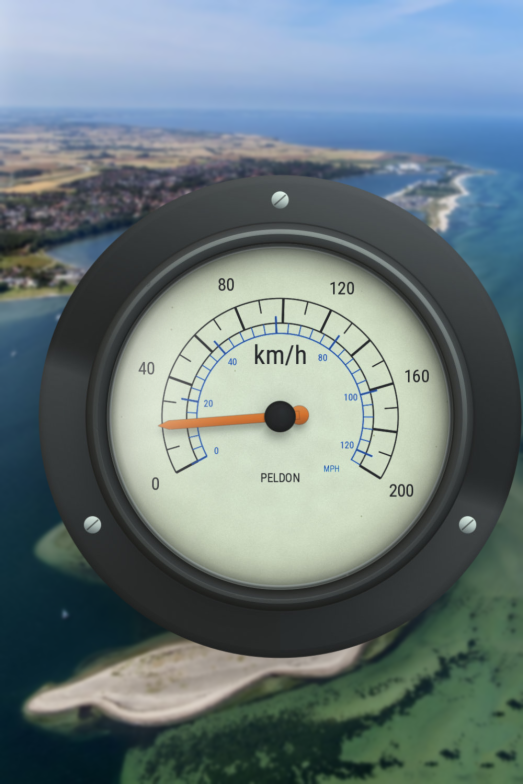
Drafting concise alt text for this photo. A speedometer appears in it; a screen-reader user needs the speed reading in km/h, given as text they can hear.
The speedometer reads 20 km/h
